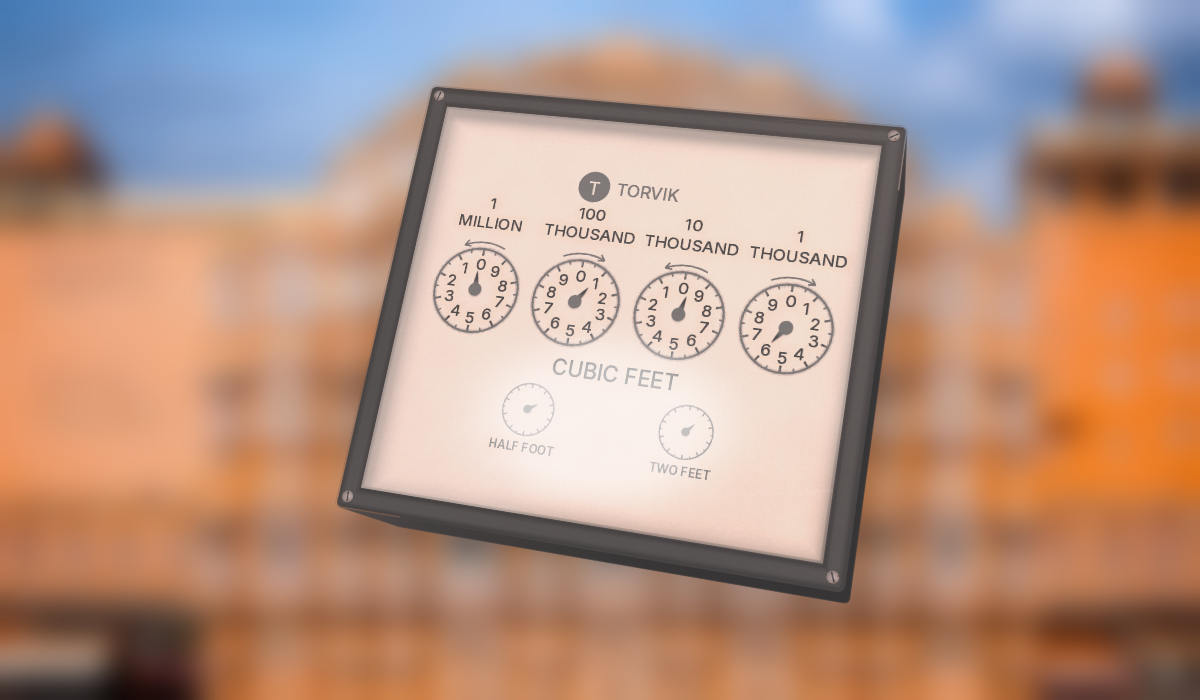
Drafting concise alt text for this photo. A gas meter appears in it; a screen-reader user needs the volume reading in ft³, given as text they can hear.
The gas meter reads 9600 ft³
